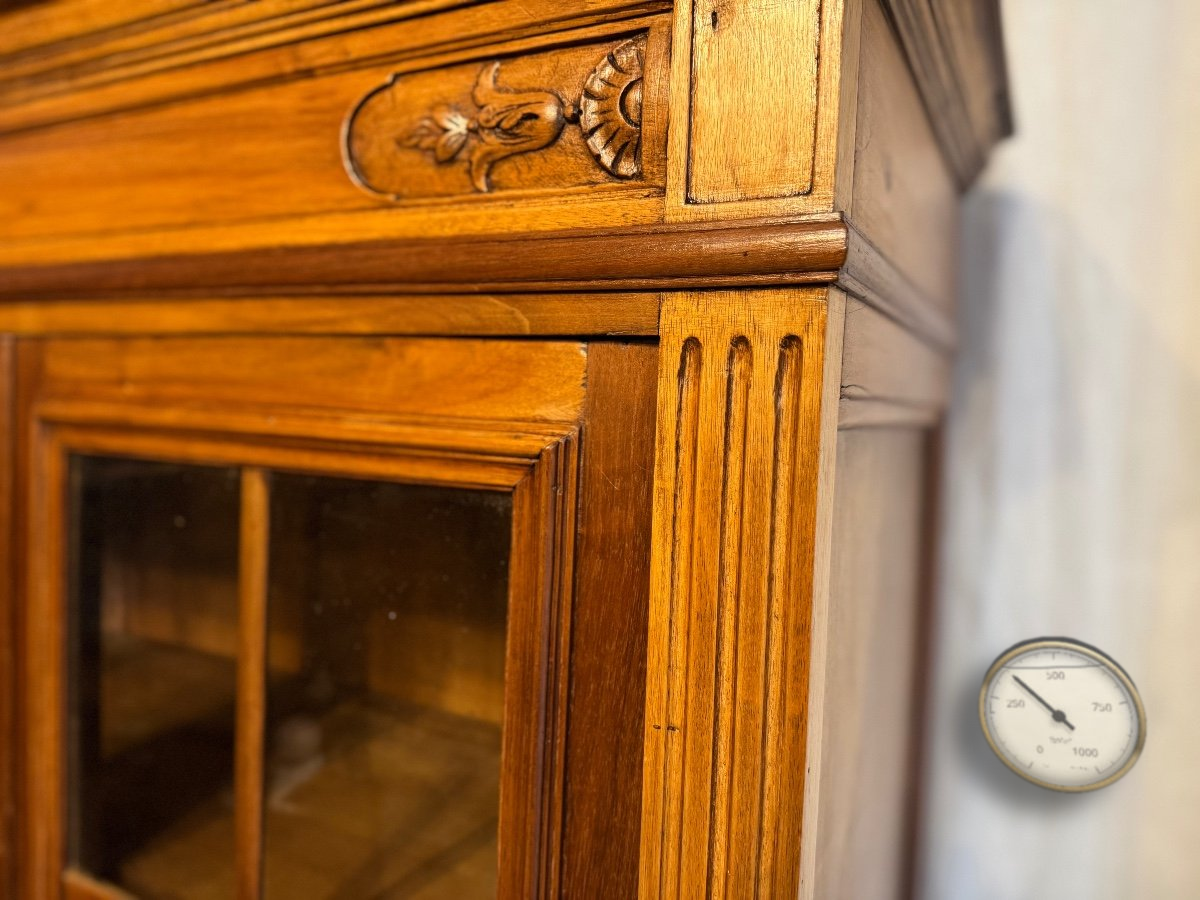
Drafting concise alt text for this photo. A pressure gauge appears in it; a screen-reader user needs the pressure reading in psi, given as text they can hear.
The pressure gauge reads 350 psi
